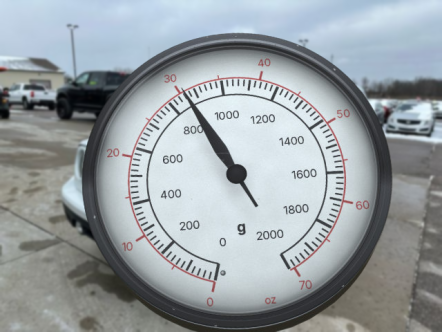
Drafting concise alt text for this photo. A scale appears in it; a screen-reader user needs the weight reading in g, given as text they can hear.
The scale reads 860 g
